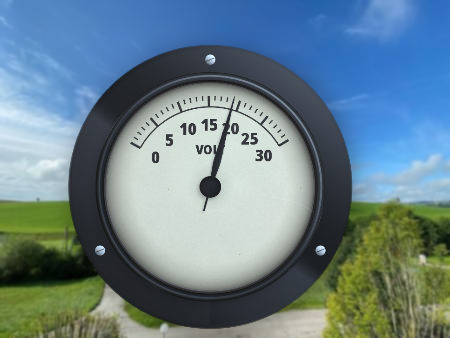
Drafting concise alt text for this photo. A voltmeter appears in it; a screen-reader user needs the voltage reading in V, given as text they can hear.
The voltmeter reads 19 V
